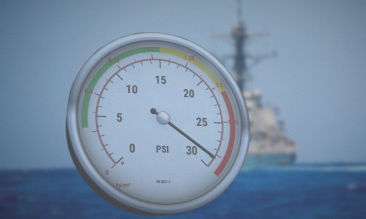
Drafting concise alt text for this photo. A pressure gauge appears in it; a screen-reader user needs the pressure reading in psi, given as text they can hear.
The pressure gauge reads 29 psi
